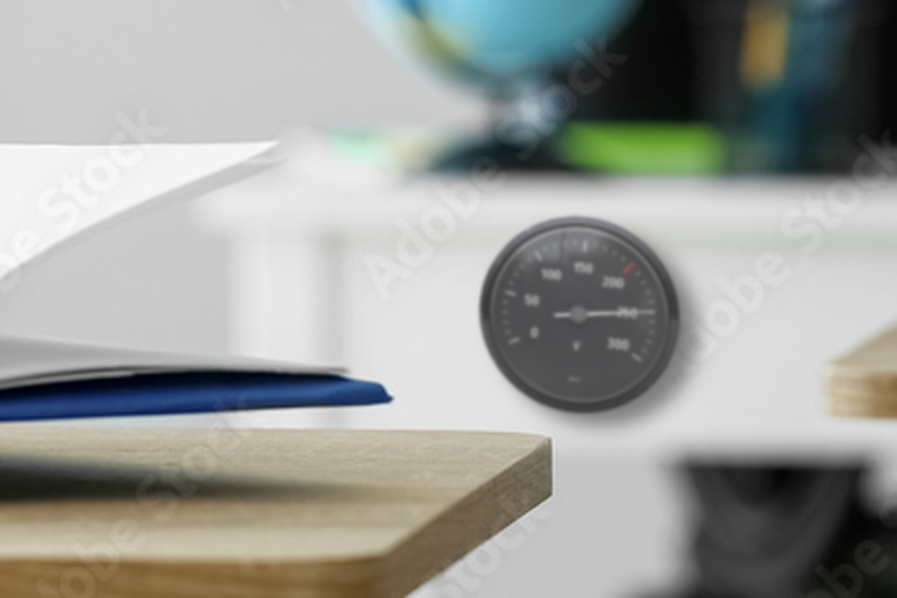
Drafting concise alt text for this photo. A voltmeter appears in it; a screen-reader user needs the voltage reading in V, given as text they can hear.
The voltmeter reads 250 V
